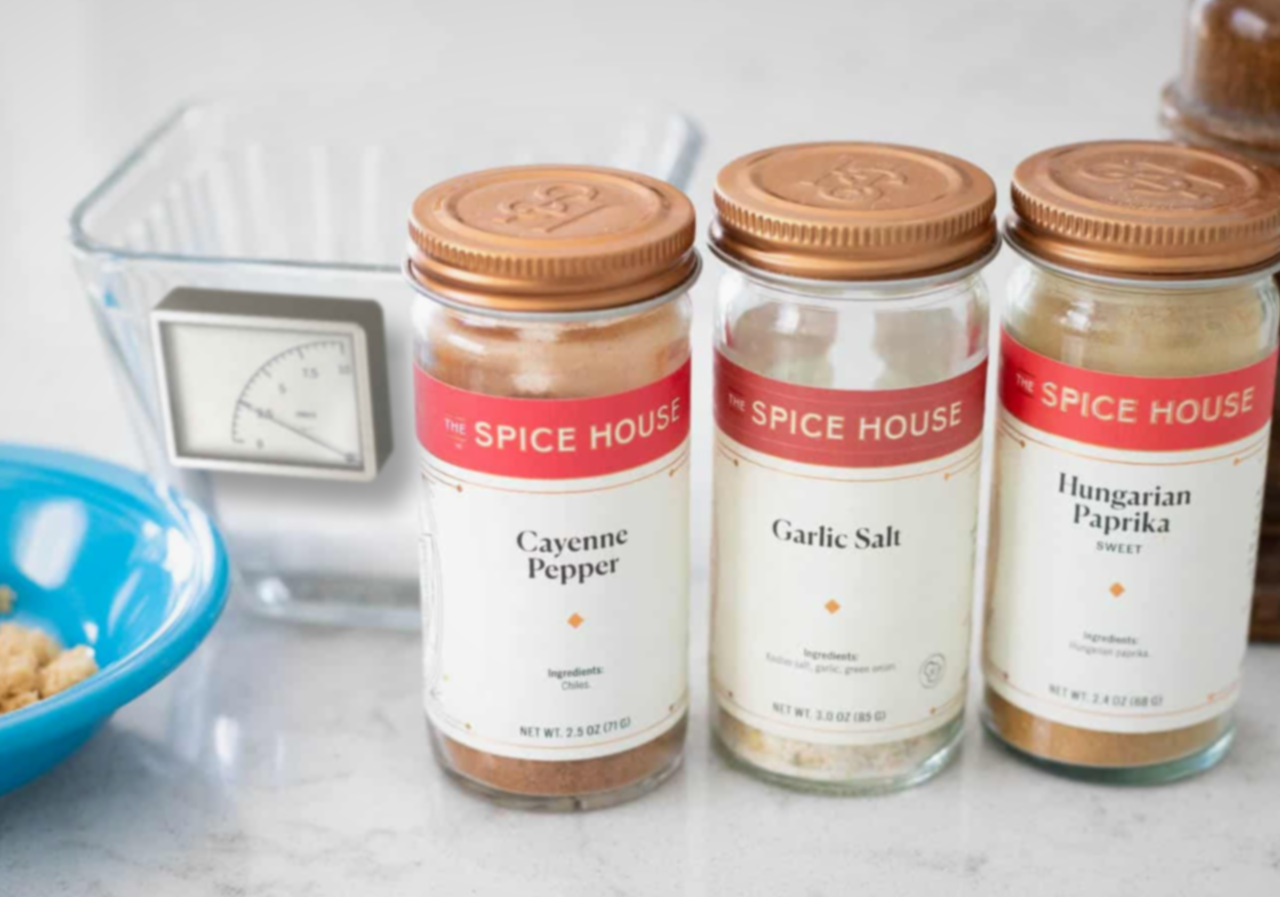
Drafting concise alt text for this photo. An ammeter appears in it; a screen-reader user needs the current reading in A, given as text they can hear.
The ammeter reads 2.5 A
